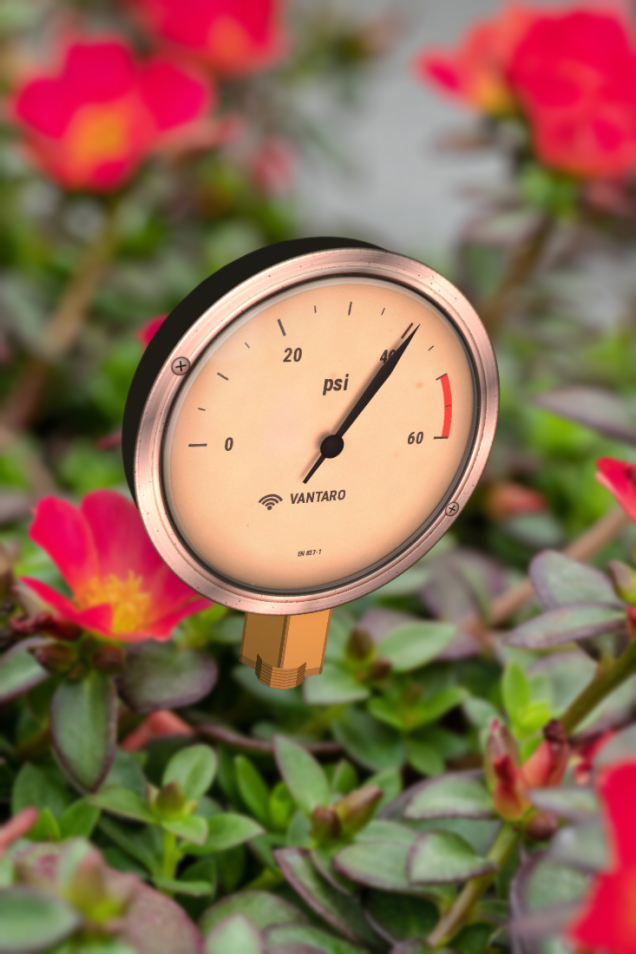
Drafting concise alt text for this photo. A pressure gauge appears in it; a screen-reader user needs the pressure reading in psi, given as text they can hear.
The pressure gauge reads 40 psi
